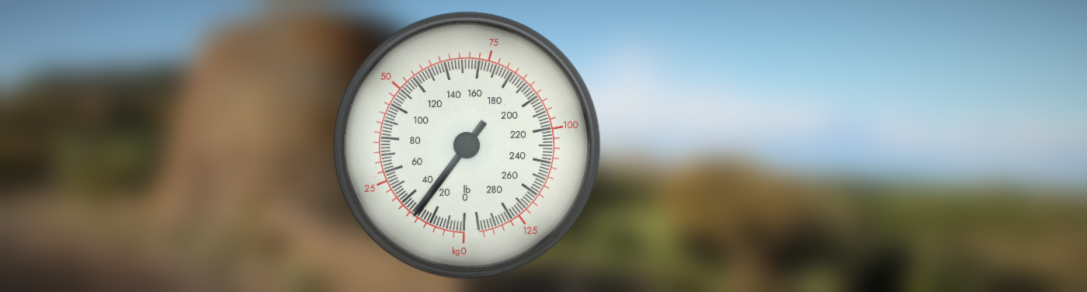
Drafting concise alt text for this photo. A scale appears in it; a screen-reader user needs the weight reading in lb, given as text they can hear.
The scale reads 30 lb
